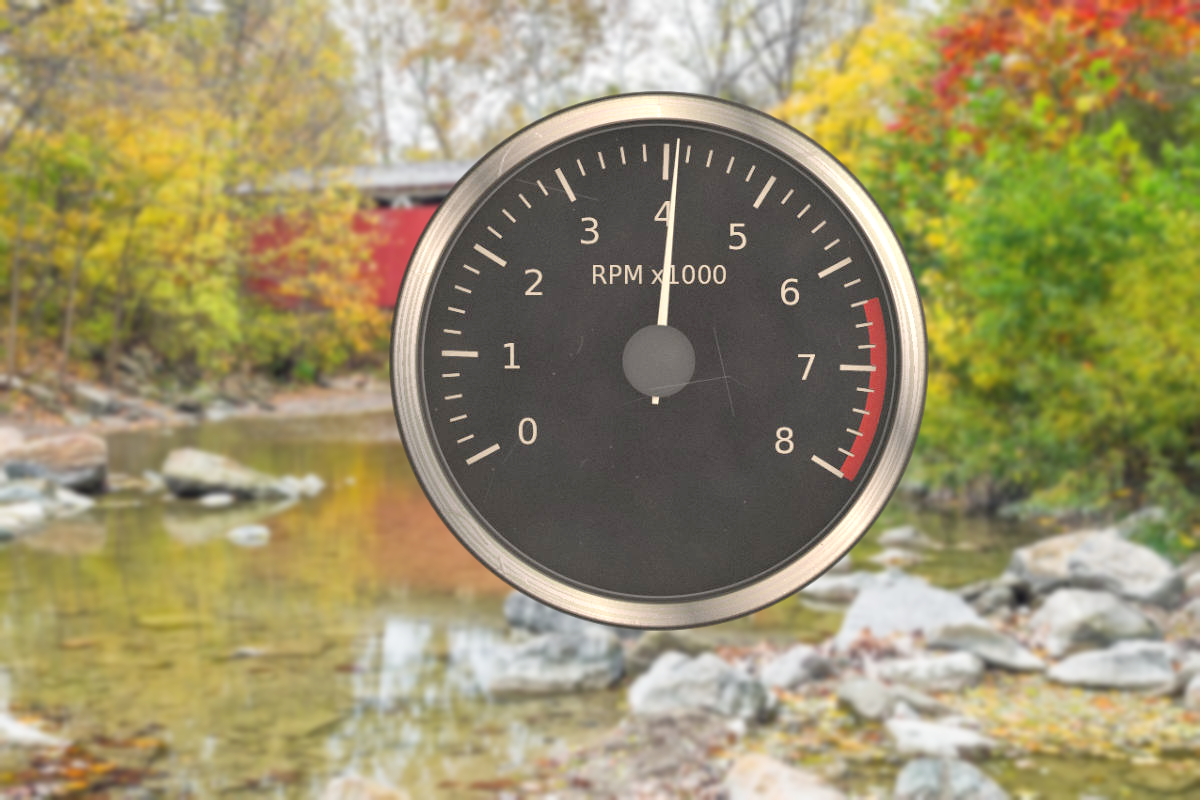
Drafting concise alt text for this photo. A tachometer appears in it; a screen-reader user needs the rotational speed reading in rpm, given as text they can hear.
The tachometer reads 4100 rpm
